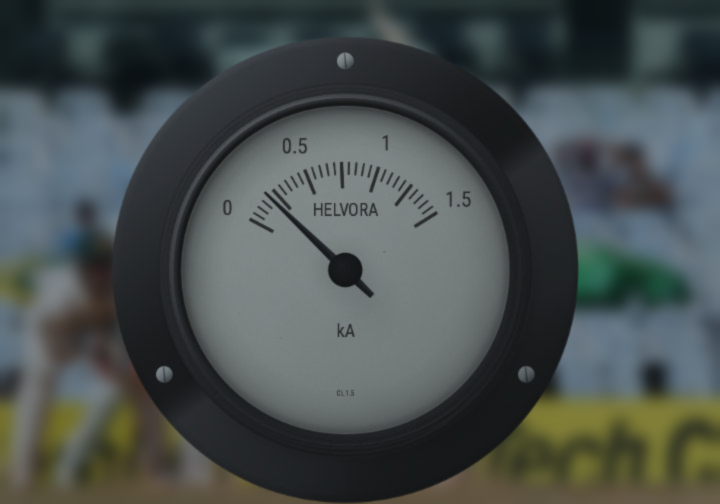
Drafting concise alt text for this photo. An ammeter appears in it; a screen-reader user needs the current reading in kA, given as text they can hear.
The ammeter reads 0.2 kA
